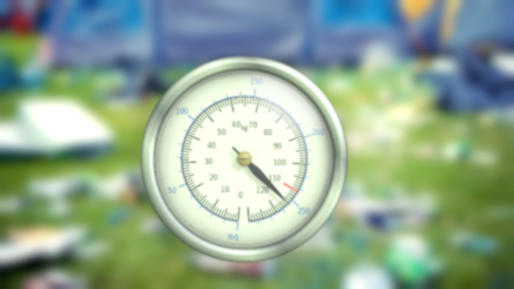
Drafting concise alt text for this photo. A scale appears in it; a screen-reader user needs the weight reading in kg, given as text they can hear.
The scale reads 115 kg
